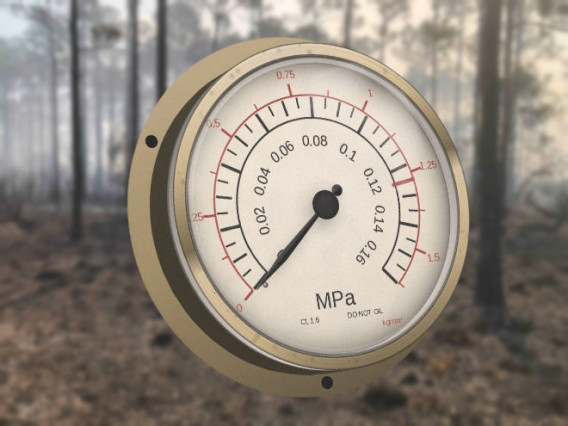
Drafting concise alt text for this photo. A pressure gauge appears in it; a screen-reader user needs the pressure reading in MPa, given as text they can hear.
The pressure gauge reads 0 MPa
